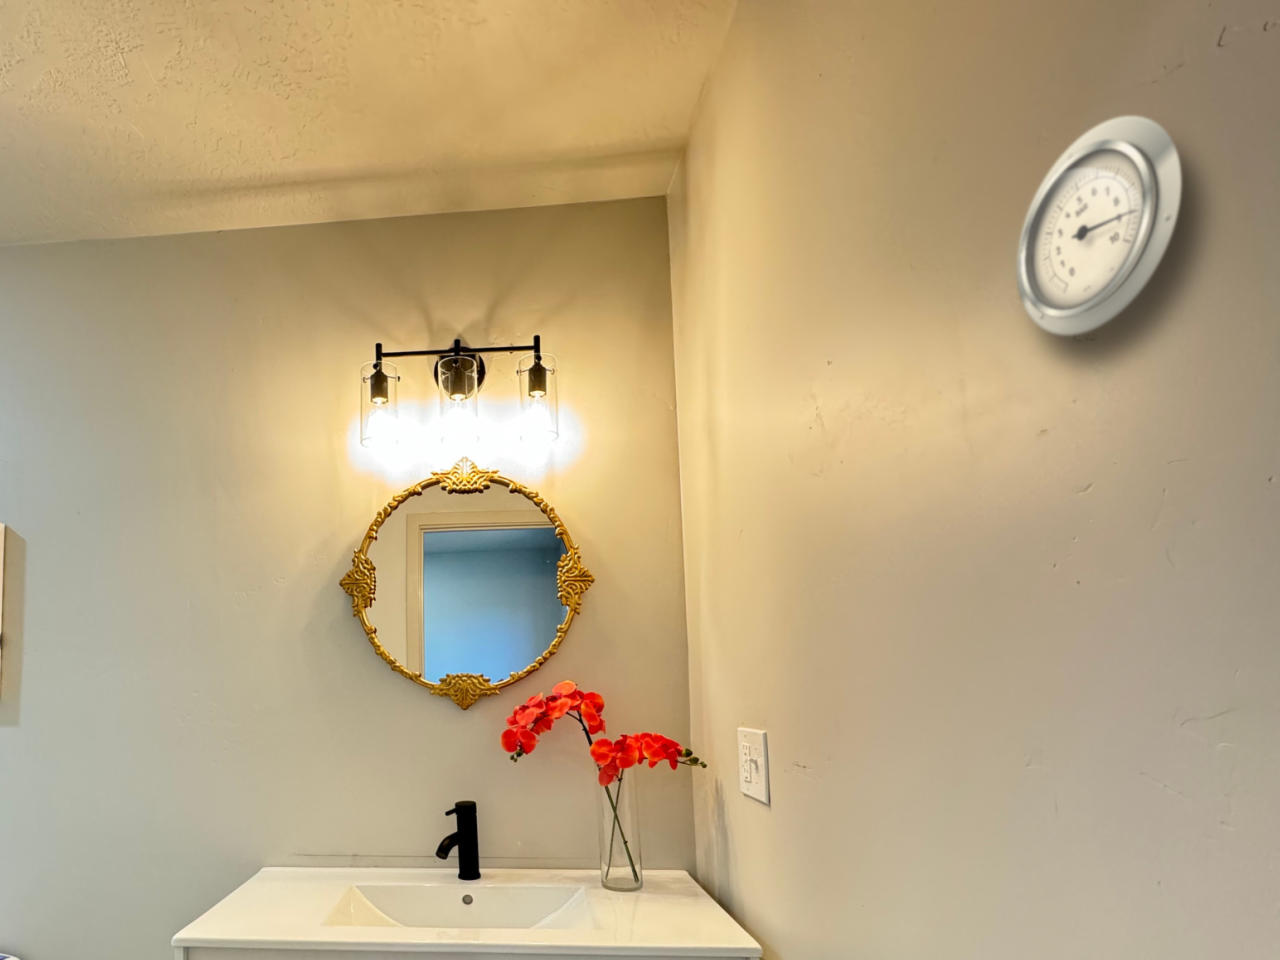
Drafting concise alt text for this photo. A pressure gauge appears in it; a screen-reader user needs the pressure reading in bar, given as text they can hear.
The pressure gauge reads 9 bar
